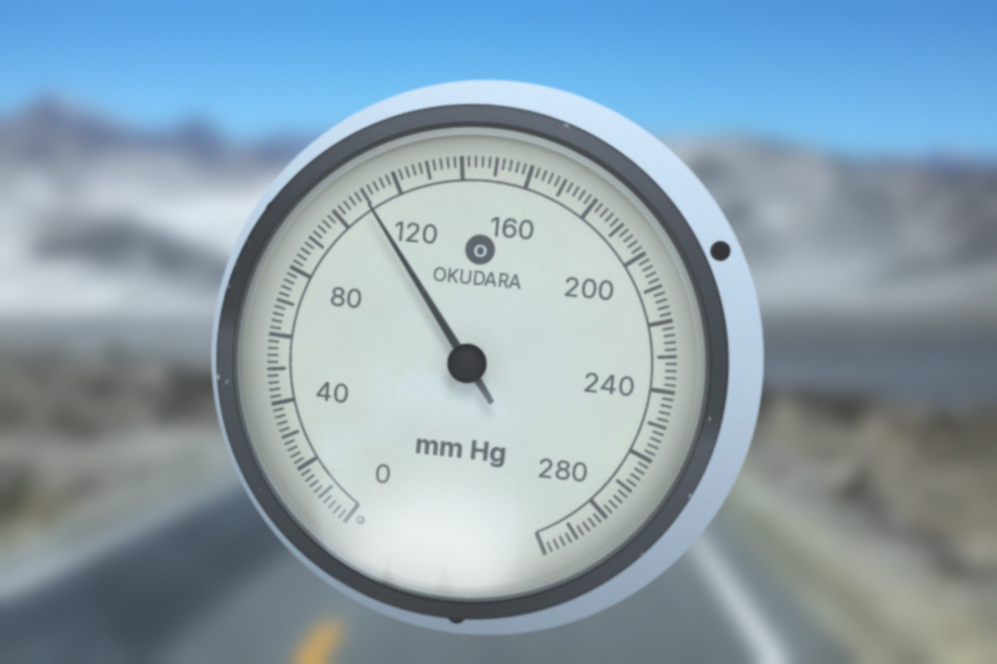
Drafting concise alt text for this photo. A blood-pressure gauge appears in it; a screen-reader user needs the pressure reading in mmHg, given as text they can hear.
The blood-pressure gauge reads 110 mmHg
